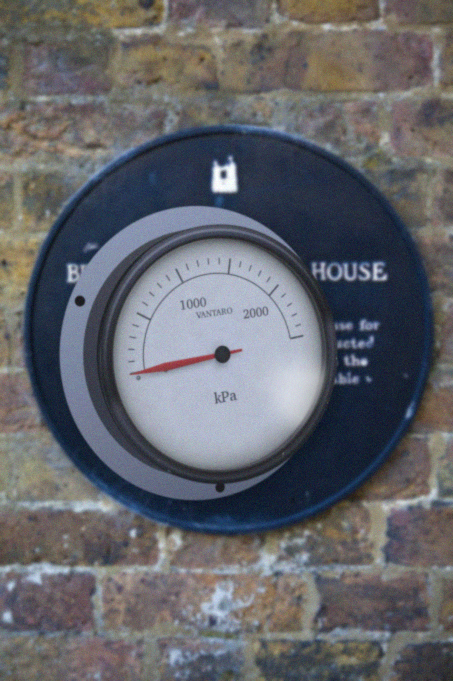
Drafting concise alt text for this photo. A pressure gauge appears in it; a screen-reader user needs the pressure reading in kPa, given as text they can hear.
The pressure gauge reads 0 kPa
